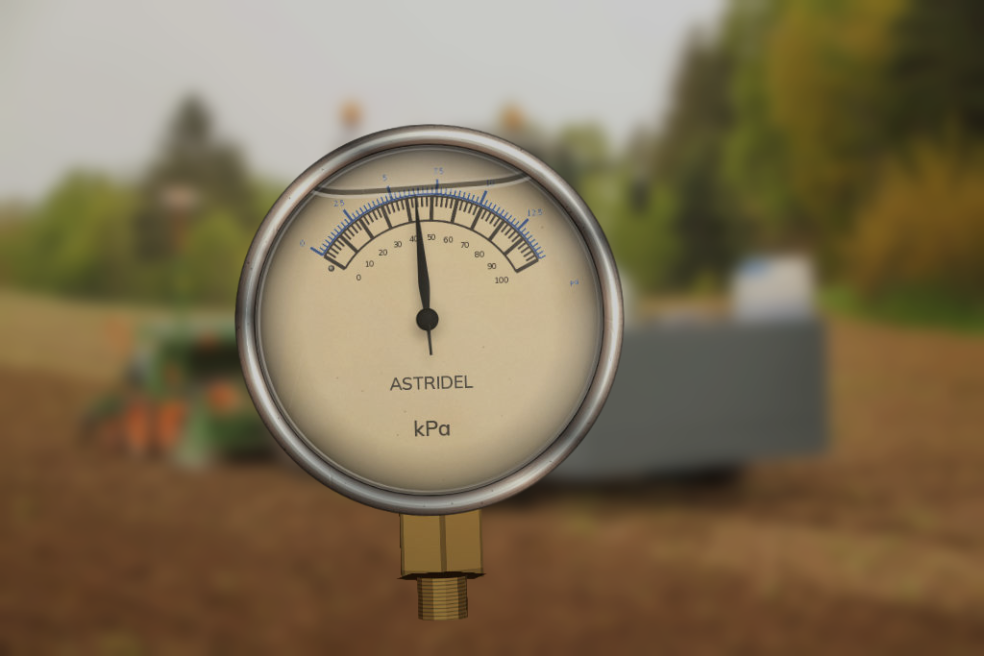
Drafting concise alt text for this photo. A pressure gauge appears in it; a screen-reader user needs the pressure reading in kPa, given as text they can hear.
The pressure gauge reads 44 kPa
